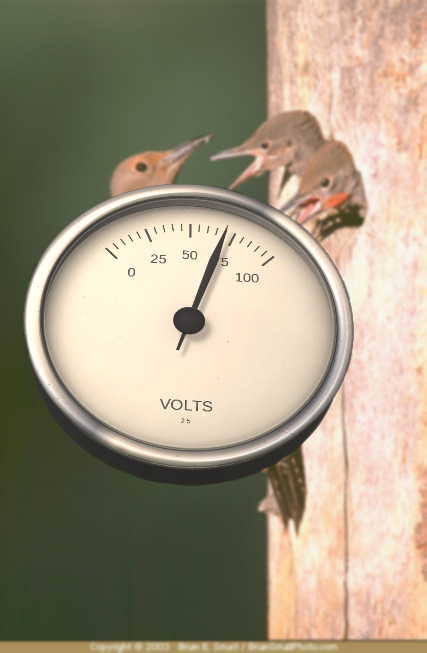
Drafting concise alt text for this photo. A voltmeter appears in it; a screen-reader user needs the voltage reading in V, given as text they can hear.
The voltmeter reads 70 V
